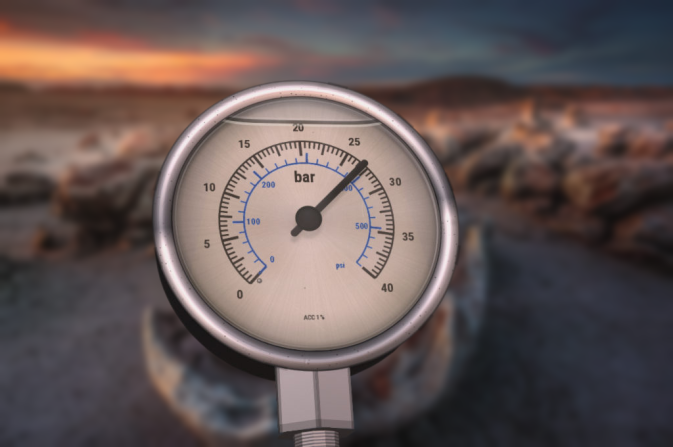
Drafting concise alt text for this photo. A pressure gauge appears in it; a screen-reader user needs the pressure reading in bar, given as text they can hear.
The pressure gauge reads 27 bar
